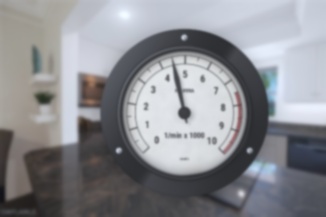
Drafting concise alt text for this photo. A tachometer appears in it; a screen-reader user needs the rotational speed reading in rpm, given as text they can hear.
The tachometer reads 4500 rpm
